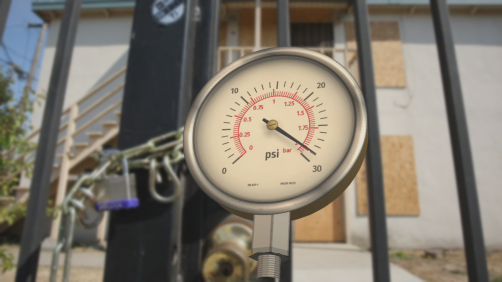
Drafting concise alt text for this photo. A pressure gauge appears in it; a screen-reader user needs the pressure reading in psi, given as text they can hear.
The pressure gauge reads 29 psi
